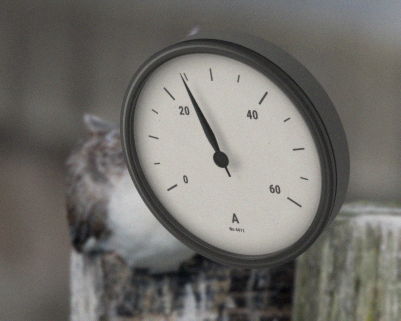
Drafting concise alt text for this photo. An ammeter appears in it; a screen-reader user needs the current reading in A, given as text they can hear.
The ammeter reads 25 A
